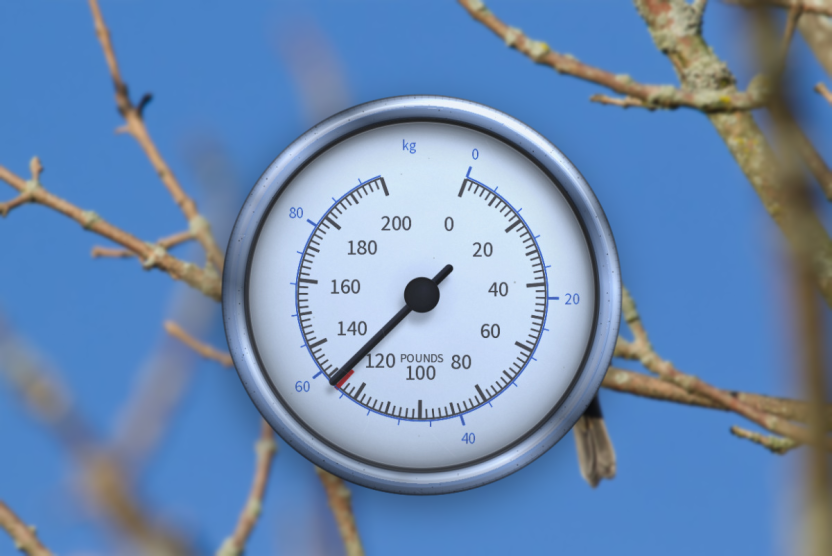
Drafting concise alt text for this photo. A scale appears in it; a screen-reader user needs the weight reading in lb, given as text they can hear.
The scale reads 128 lb
